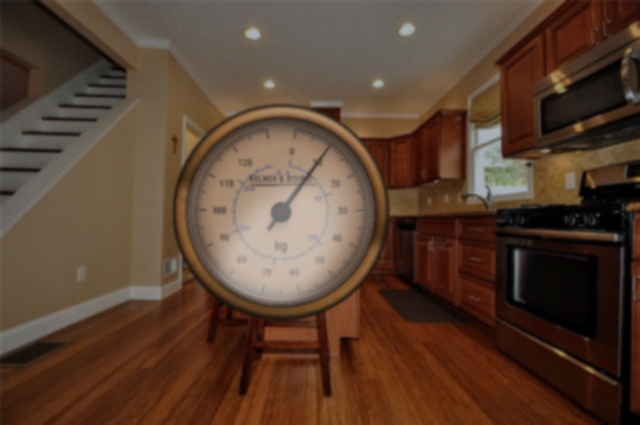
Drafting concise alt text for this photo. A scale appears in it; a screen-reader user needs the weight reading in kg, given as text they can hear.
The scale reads 10 kg
